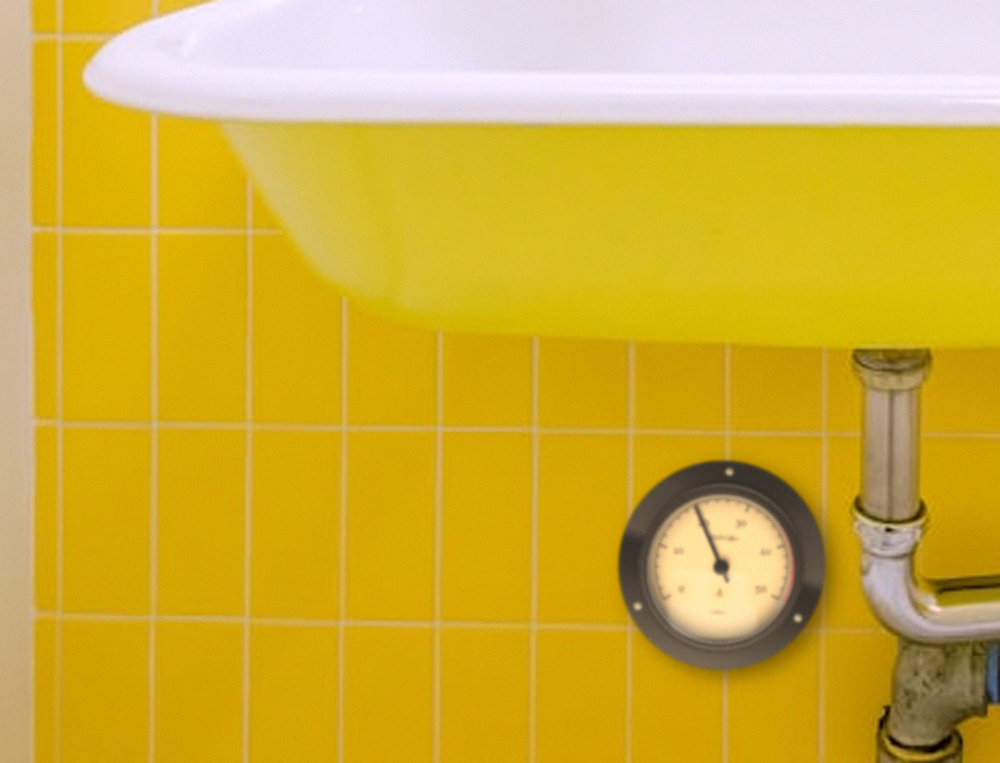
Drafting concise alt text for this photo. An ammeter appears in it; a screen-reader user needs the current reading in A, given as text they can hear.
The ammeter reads 20 A
